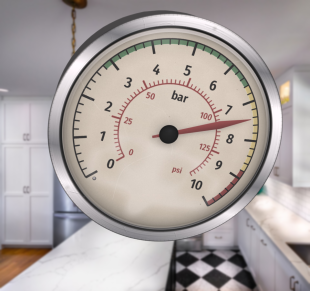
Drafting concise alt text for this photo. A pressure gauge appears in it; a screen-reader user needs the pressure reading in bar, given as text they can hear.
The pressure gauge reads 7.4 bar
